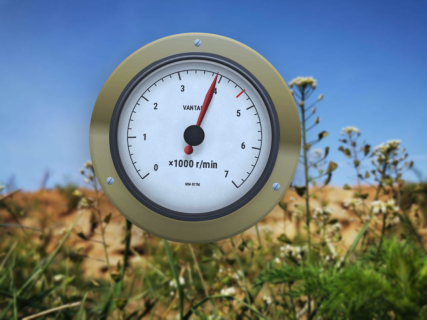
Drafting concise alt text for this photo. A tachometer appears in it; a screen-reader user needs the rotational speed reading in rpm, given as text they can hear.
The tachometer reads 3900 rpm
